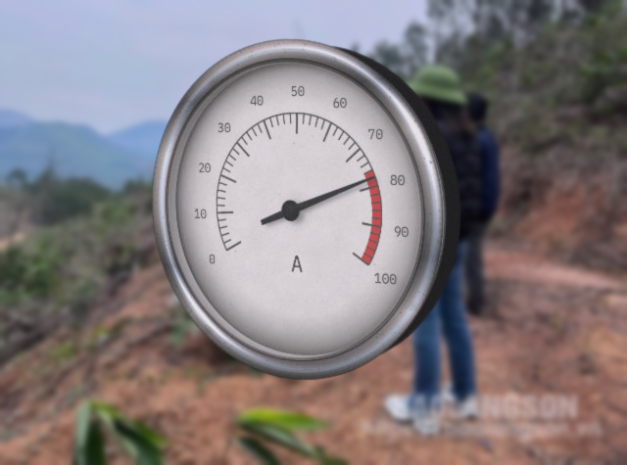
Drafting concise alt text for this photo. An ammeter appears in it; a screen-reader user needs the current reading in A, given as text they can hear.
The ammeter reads 78 A
